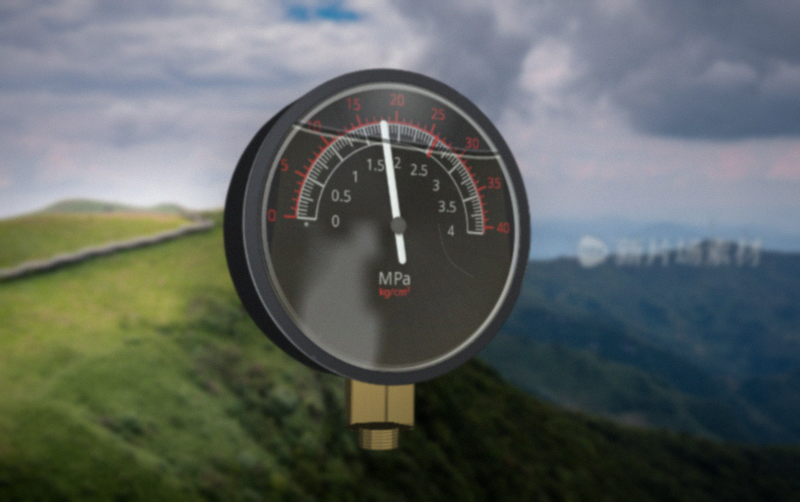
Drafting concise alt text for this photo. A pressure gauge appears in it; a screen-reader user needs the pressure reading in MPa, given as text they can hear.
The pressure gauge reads 1.75 MPa
